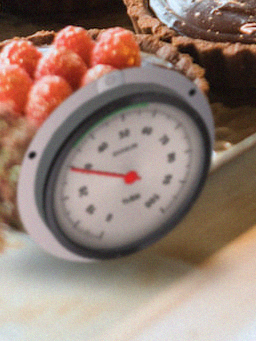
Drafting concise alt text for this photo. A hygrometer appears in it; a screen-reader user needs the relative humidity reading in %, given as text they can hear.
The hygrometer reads 30 %
